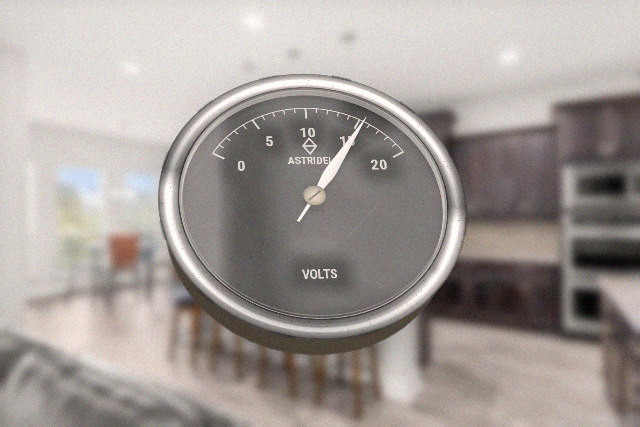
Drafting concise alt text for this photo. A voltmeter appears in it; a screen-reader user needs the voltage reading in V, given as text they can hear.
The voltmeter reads 15.5 V
